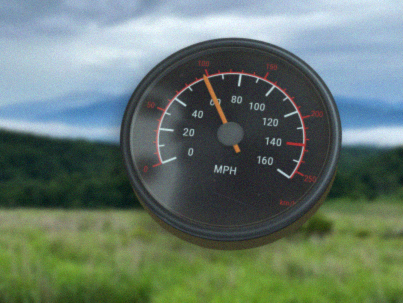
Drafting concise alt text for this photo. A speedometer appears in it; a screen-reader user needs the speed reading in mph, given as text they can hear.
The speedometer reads 60 mph
